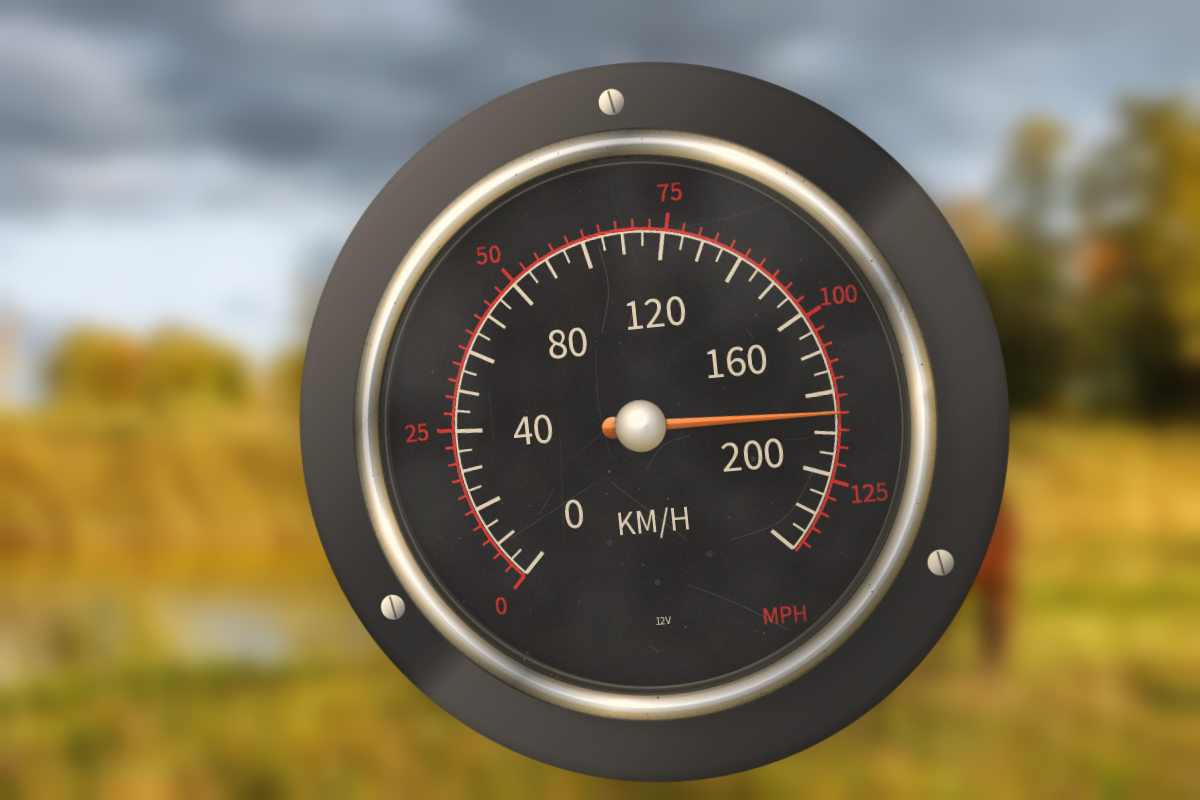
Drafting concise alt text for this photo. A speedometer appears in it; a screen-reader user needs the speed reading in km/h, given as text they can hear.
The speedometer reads 185 km/h
